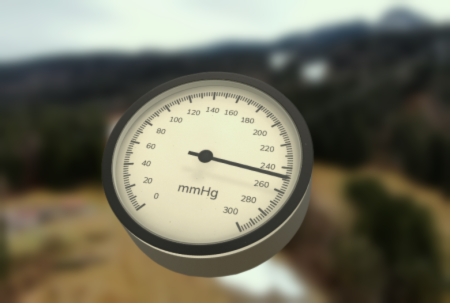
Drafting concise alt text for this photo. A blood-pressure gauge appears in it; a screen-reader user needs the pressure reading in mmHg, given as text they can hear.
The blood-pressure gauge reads 250 mmHg
